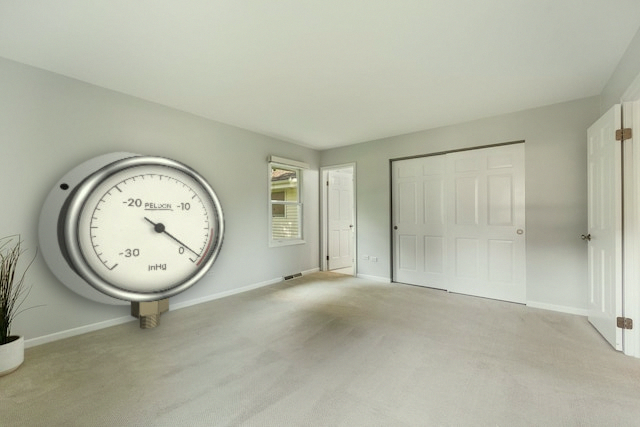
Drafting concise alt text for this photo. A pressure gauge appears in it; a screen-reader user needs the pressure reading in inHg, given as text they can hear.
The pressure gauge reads -1 inHg
